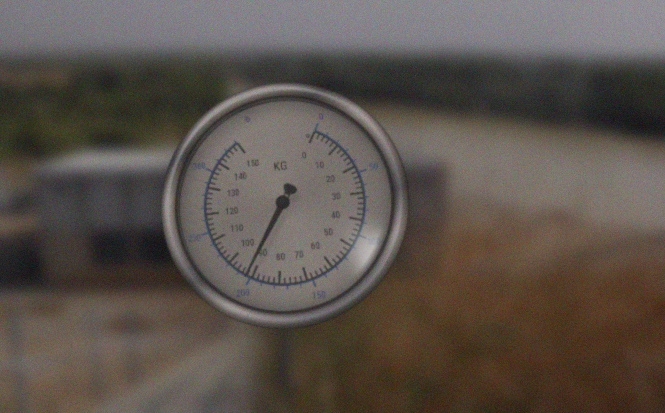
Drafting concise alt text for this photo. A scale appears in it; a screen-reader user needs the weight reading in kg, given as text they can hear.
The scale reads 92 kg
